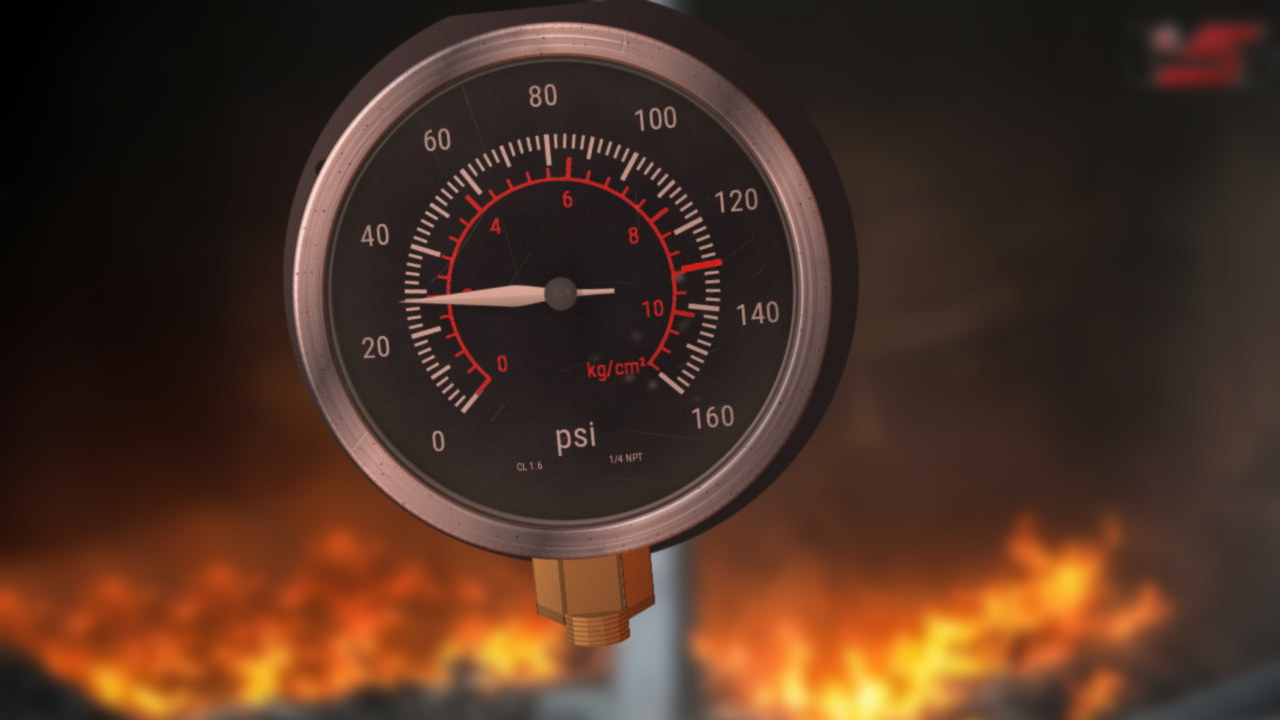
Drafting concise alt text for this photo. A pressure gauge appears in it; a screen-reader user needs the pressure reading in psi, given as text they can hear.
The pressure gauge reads 28 psi
